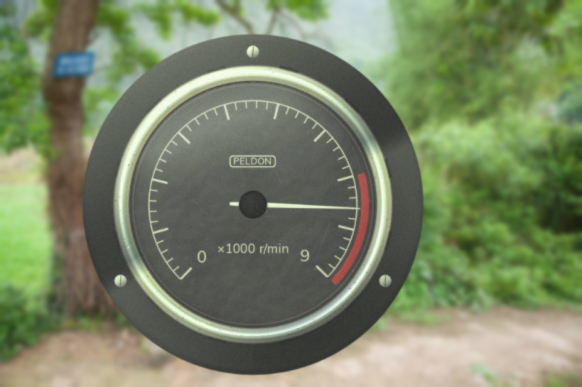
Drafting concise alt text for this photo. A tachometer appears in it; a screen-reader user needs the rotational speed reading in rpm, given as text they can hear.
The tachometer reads 7600 rpm
